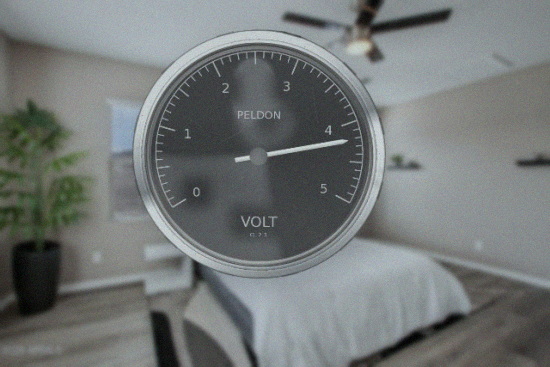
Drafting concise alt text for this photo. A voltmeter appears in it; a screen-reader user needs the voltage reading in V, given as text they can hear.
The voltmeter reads 4.2 V
